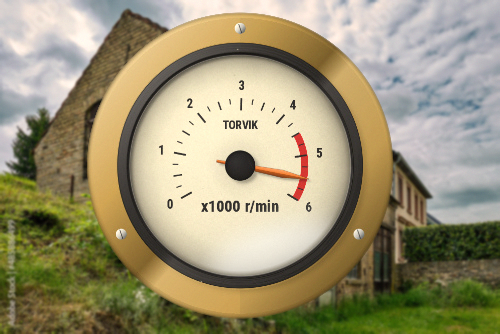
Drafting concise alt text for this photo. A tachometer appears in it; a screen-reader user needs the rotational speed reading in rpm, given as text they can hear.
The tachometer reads 5500 rpm
